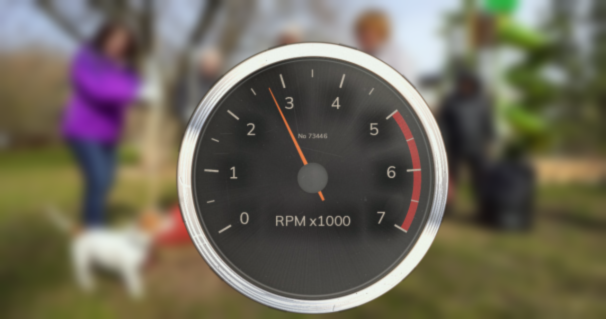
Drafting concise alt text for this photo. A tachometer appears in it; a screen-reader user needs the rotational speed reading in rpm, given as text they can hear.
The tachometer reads 2750 rpm
